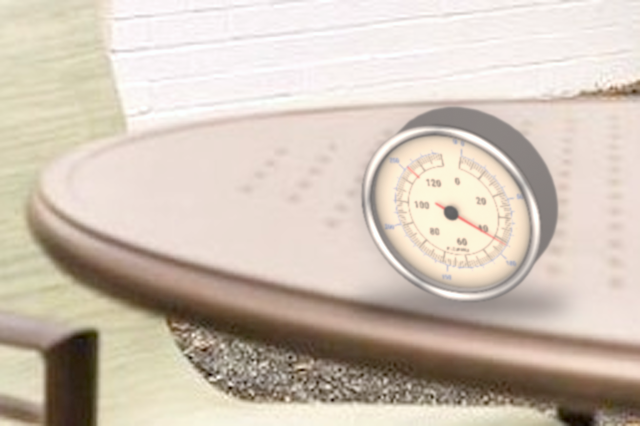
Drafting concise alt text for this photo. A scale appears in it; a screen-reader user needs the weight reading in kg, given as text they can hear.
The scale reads 40 kg
